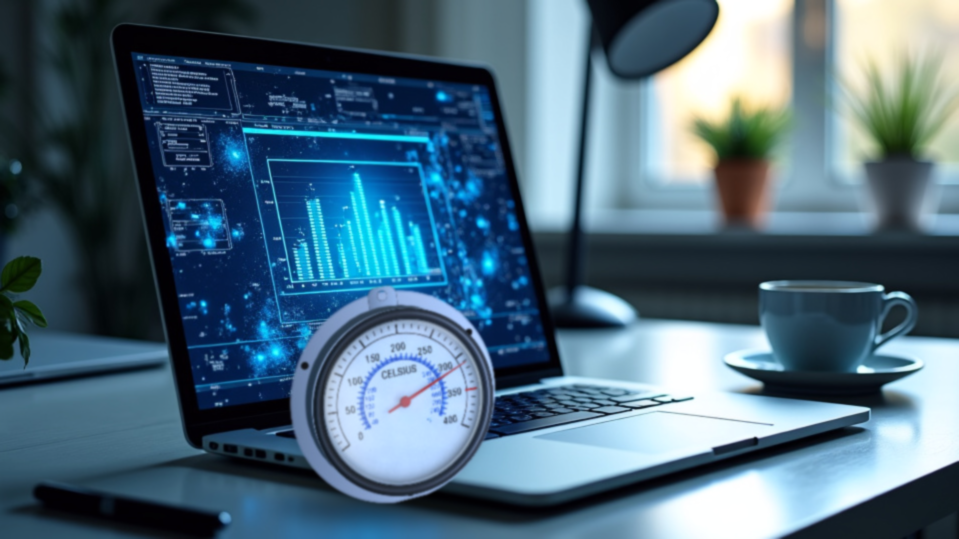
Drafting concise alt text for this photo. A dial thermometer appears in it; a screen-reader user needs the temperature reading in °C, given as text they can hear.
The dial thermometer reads 310 °C
